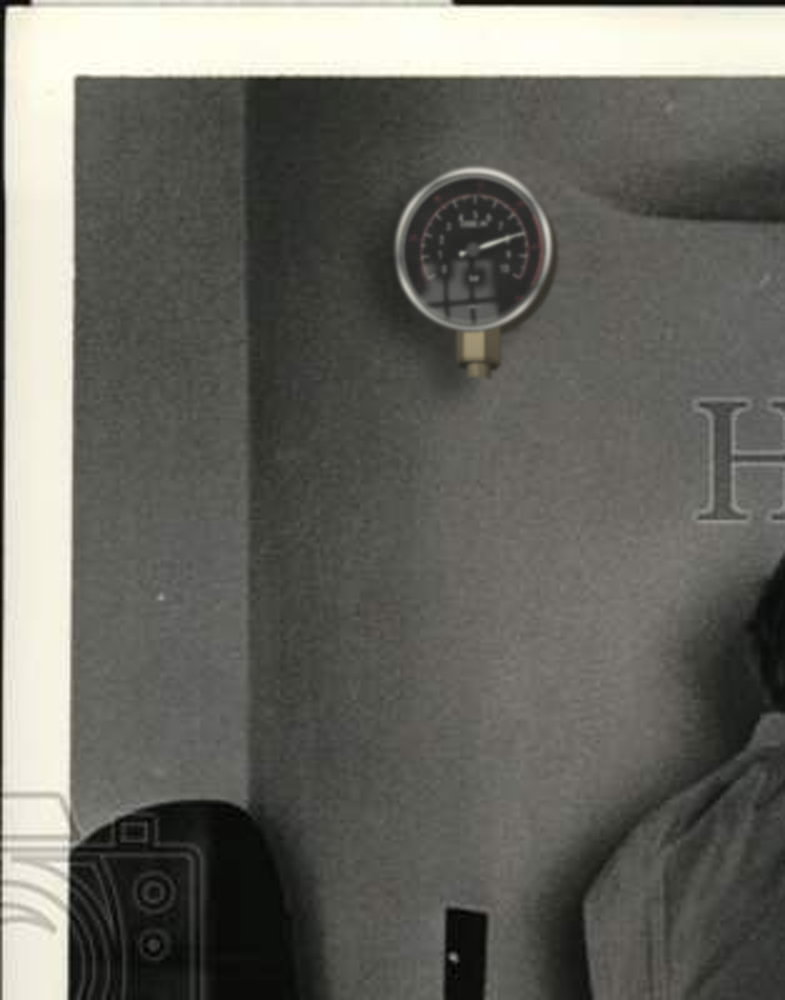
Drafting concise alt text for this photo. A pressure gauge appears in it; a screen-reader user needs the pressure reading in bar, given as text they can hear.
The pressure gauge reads 8 bar
